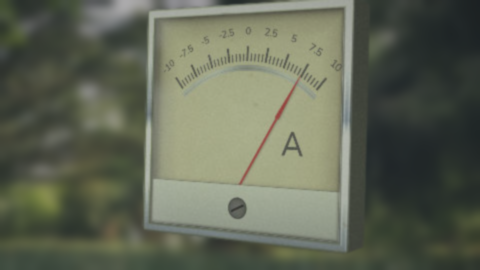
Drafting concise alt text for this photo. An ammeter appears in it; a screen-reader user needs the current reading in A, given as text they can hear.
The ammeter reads 7.5 A
